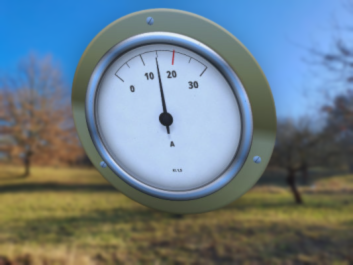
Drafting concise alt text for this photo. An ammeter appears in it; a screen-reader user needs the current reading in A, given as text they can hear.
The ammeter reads 15 A
